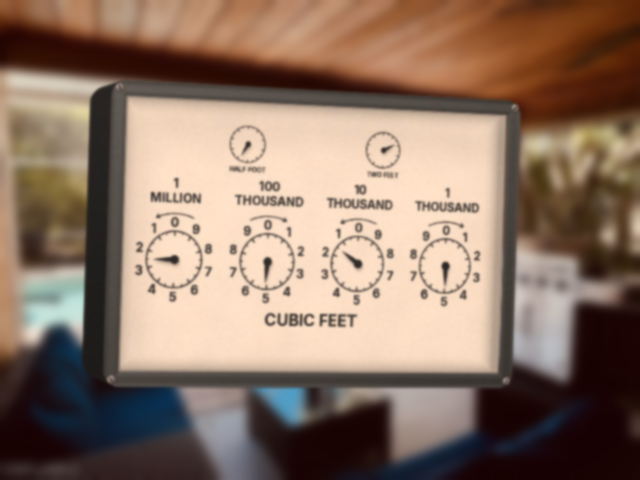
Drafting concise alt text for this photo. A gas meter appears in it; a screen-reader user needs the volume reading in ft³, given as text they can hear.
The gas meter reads 251500 ft³
